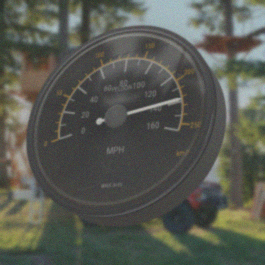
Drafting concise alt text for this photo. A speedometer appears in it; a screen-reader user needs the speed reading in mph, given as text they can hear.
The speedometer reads 140 mph
